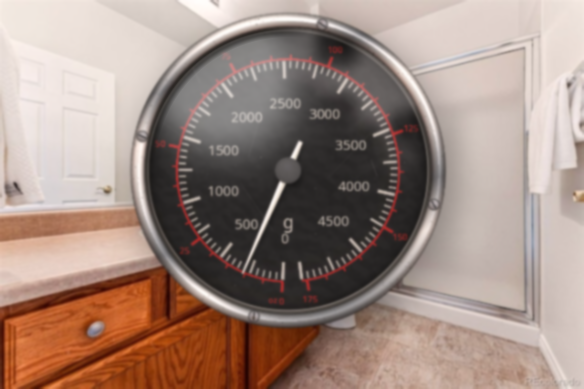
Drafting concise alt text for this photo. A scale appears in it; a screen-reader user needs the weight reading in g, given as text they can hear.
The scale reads 300 g
